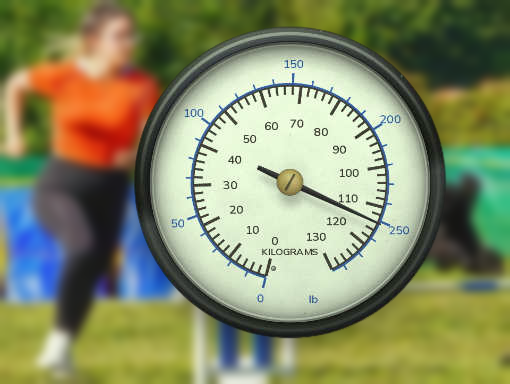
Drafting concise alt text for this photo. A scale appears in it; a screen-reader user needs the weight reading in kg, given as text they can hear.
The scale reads 114 kg
